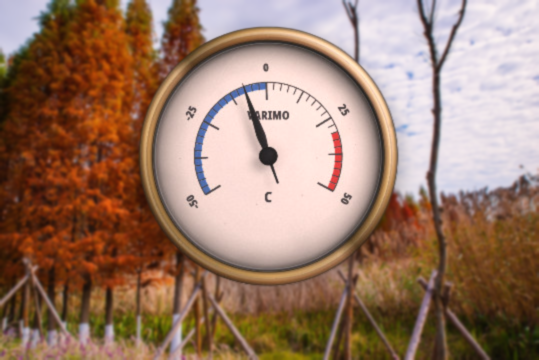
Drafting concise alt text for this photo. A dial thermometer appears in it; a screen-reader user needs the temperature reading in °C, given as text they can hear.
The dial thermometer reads -7.5 °C
